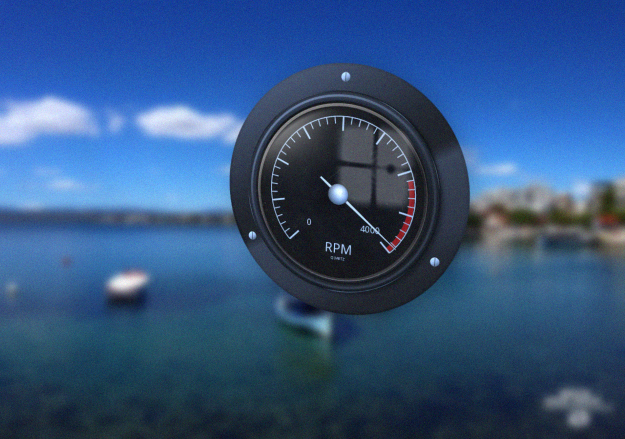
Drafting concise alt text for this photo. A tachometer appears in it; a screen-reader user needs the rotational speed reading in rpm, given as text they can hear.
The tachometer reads 3900 rpm
